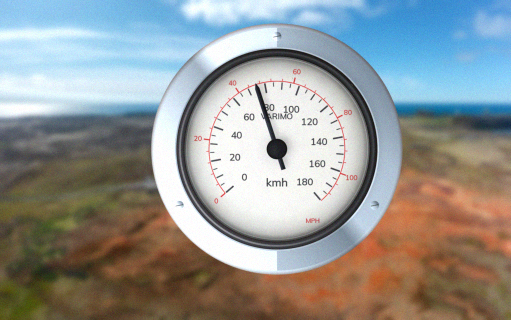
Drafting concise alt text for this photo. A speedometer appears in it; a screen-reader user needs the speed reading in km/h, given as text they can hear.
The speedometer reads 75 km/h
